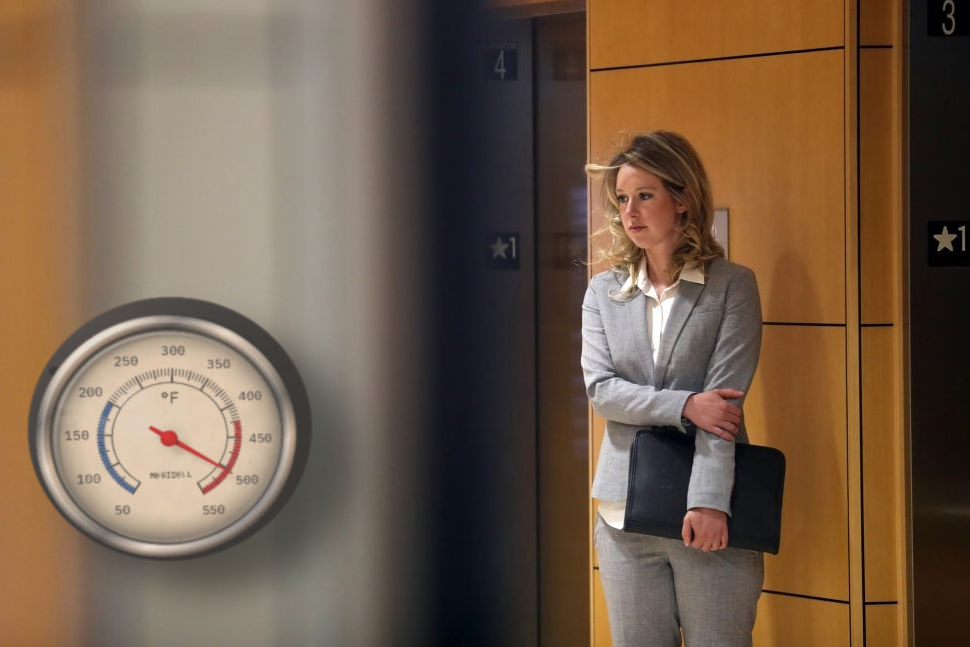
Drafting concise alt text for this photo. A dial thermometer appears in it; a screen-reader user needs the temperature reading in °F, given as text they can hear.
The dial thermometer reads 500 °F
